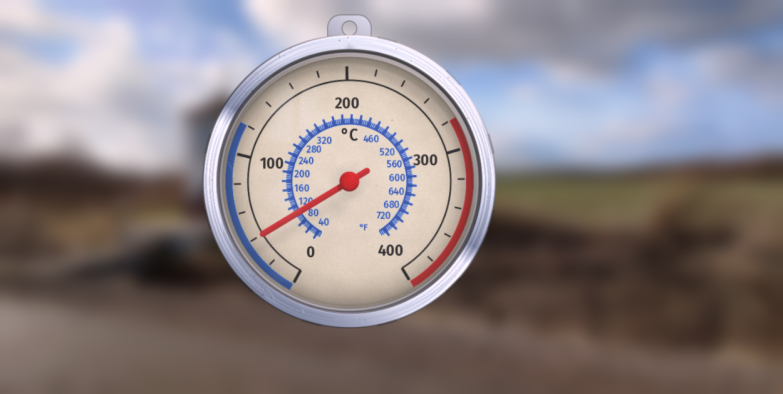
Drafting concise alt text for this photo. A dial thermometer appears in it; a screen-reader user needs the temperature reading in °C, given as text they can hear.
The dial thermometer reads 40 °C
